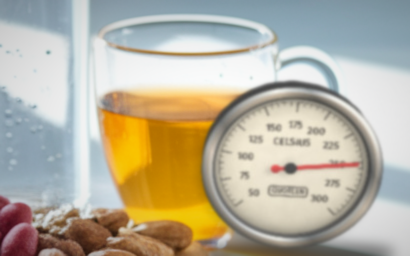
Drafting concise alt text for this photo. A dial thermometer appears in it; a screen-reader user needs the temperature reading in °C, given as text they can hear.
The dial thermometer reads 250 °C
